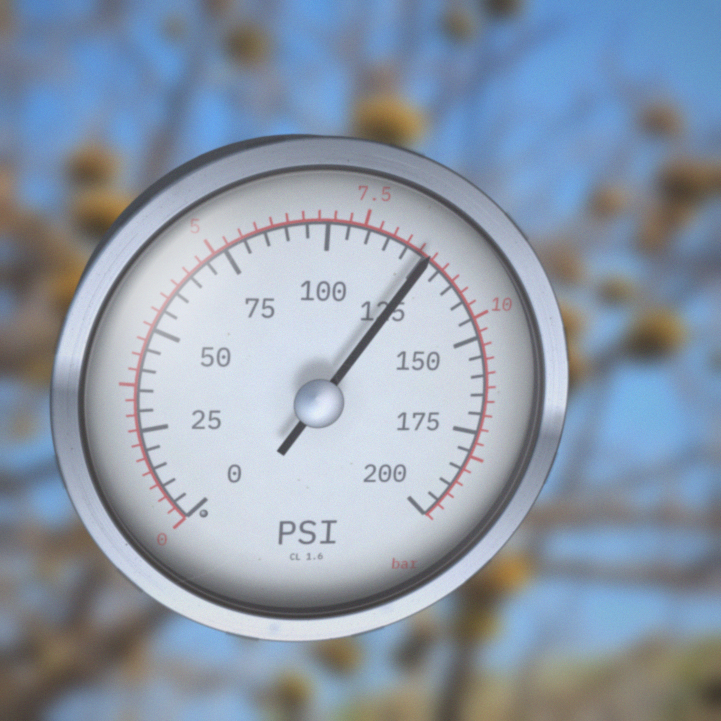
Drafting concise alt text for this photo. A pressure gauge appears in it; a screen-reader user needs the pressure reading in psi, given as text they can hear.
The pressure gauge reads 125 psi
